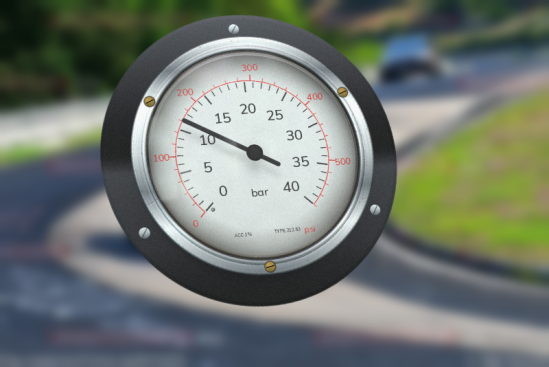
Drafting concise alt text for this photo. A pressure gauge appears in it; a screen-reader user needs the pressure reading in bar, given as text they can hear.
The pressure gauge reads 11 bar
